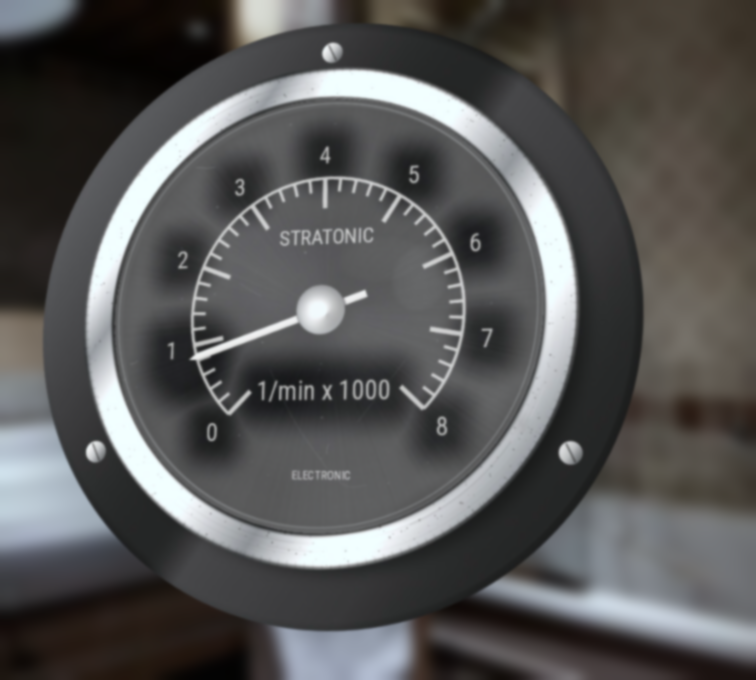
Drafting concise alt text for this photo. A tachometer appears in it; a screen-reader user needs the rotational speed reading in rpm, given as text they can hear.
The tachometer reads 800 rpm
